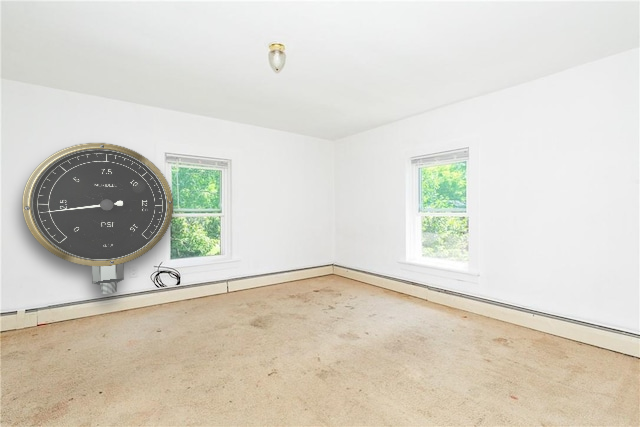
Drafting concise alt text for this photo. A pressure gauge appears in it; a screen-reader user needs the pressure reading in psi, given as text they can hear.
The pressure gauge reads 2 psi
